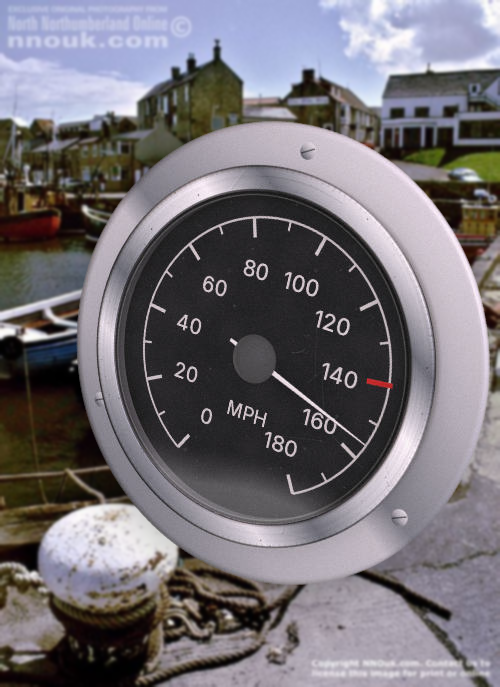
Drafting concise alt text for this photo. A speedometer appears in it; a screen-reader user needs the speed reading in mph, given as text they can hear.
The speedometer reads 155 mph
